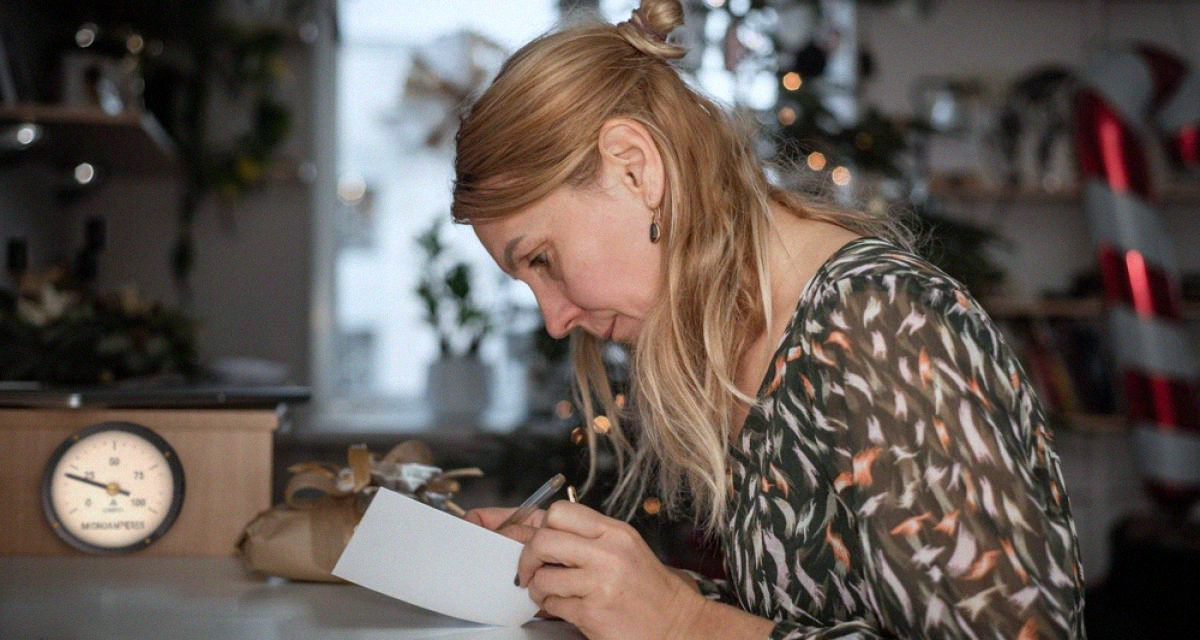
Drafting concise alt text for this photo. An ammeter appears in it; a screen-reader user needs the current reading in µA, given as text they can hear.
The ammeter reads 20 µA
